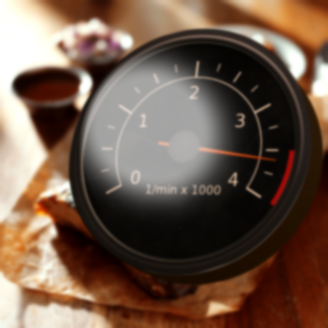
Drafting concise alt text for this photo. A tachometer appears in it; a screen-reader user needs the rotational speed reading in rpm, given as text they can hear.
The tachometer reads 3625 rpm
